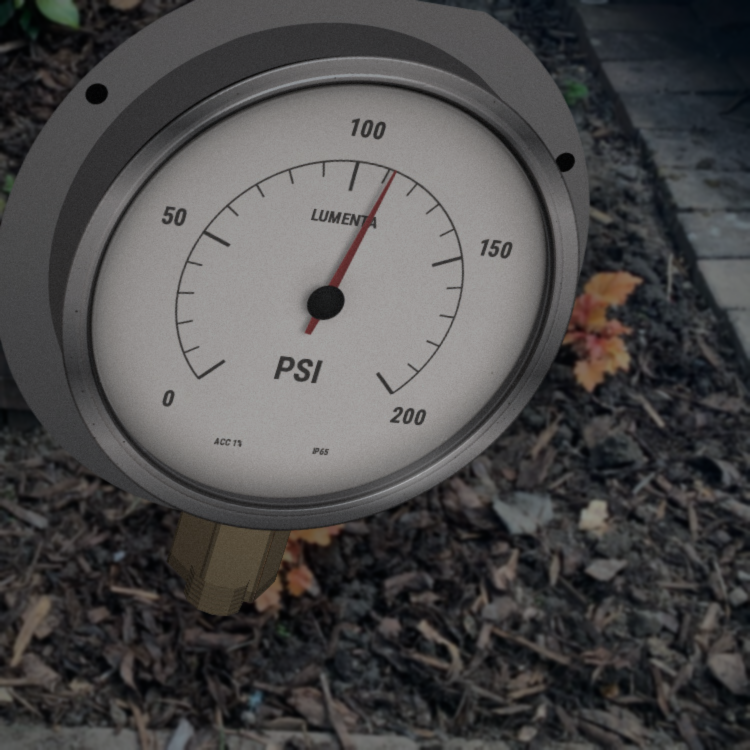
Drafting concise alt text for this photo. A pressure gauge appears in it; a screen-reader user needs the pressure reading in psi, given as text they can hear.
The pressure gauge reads 110 psi
